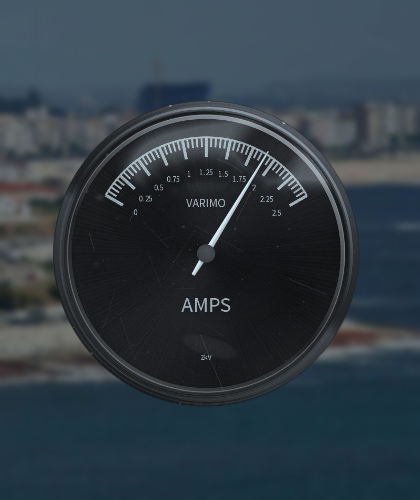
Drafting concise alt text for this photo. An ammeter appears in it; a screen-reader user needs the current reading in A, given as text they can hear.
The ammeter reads 1.9 A
